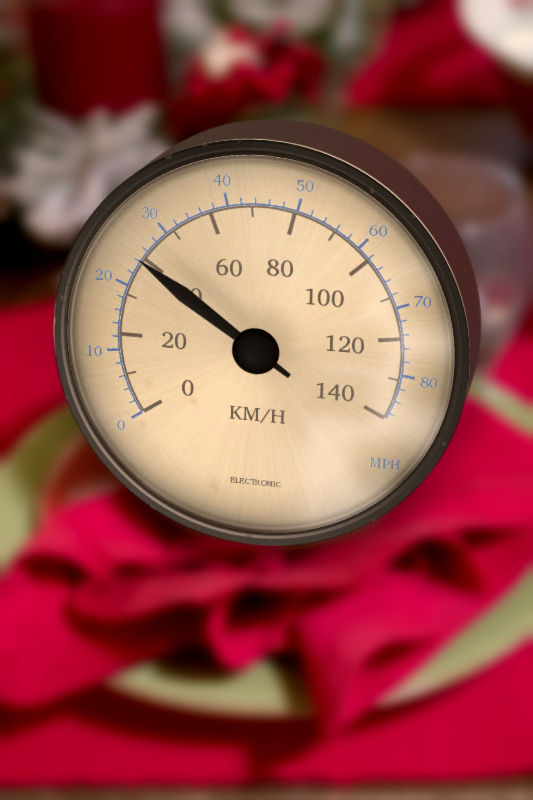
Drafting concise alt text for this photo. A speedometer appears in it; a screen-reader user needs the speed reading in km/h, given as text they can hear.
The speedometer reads 40 km/h
